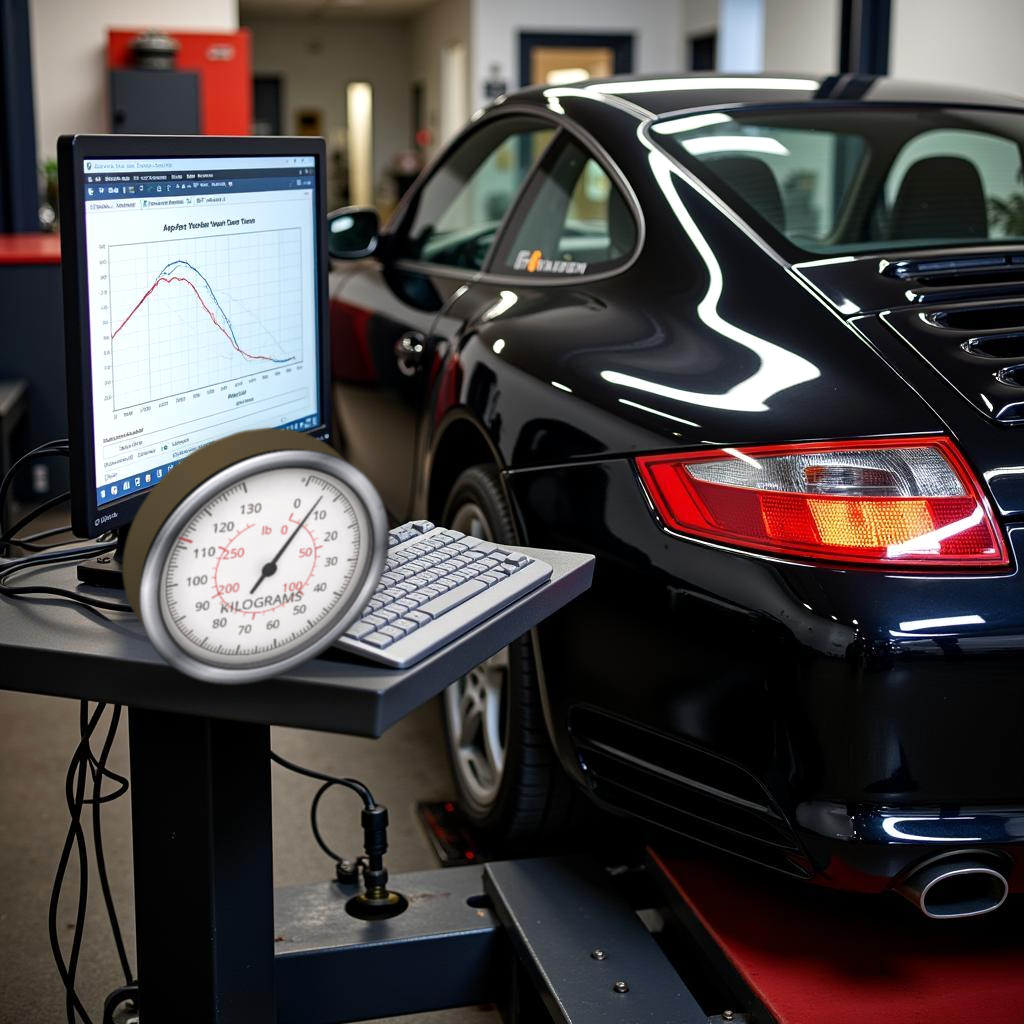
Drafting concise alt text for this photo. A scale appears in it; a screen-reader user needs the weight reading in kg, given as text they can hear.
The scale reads 5 kg
